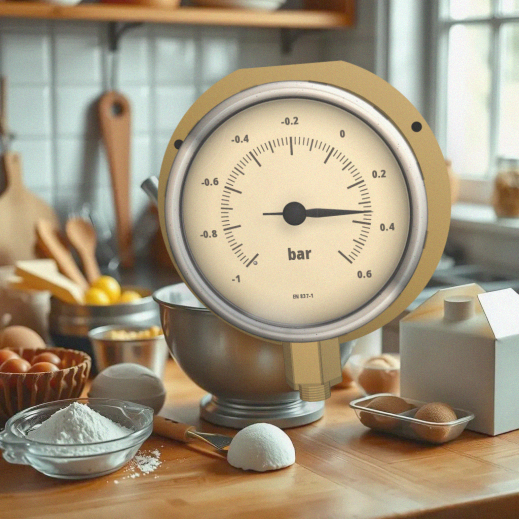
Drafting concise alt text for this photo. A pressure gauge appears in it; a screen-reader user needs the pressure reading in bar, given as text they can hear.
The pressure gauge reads 0.34 bar
